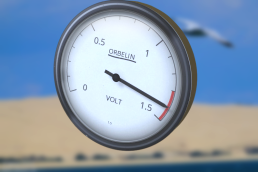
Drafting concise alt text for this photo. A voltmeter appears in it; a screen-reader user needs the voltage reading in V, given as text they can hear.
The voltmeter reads 1.4 V
